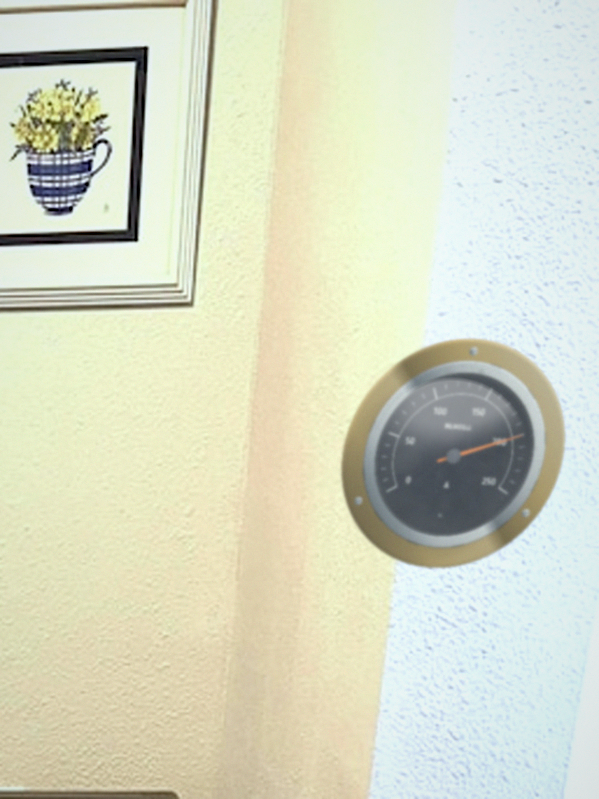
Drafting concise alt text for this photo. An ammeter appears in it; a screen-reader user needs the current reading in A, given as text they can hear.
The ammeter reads 200 A
